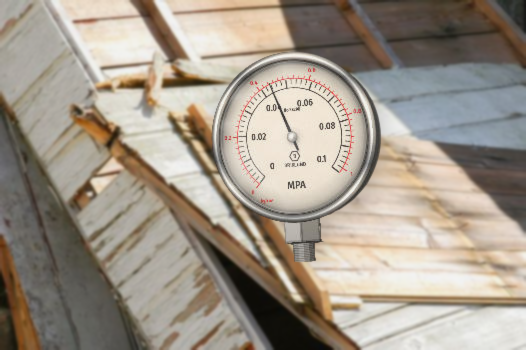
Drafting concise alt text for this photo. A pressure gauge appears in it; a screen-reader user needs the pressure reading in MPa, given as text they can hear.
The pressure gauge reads 0.044 MPa
